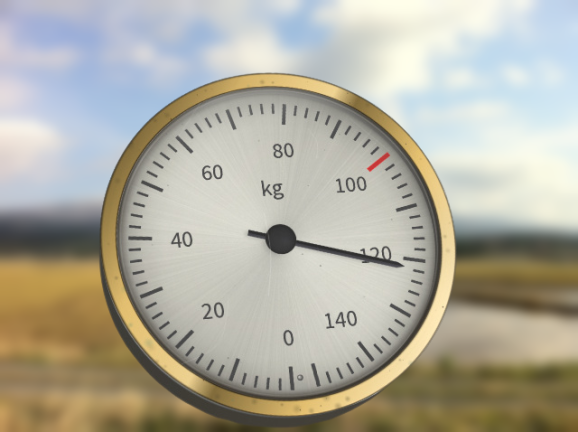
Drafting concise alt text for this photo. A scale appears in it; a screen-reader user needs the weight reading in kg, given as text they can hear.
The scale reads 122 kg
